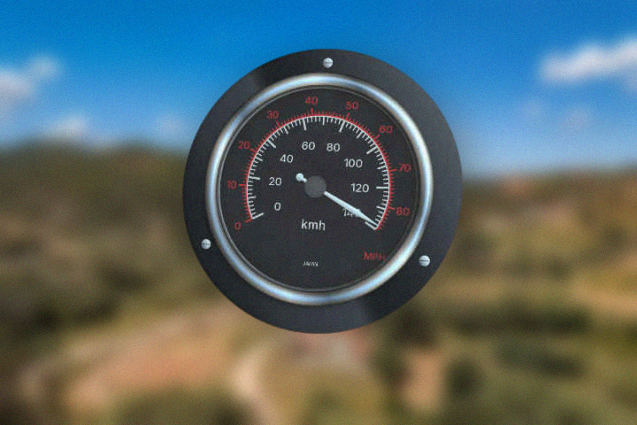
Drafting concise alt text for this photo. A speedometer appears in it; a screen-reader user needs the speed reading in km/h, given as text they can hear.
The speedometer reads 138 km/h
